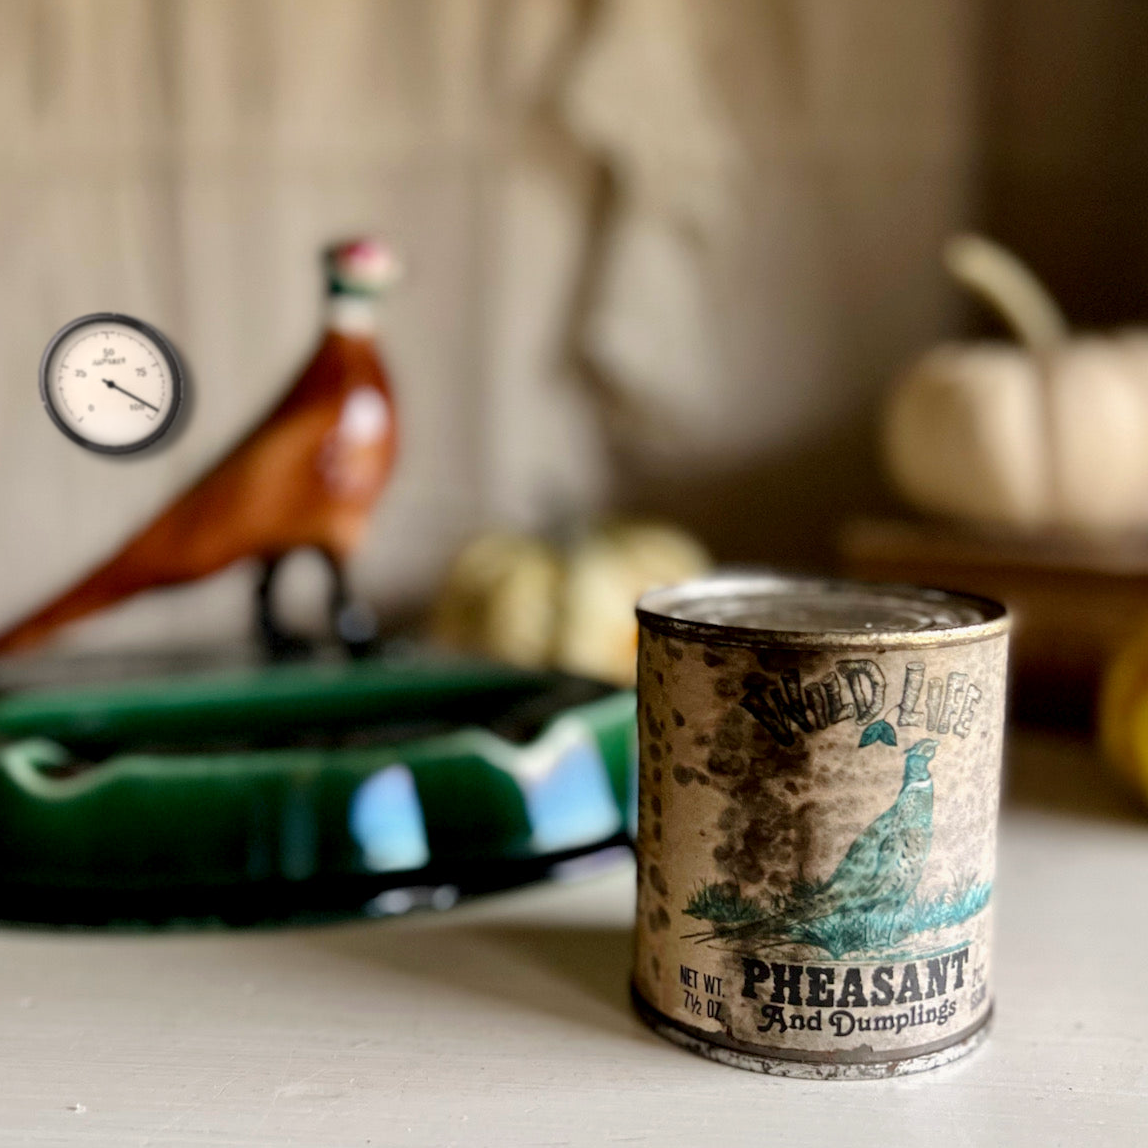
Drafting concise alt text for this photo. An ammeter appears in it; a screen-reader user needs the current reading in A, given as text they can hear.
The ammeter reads 95 A
